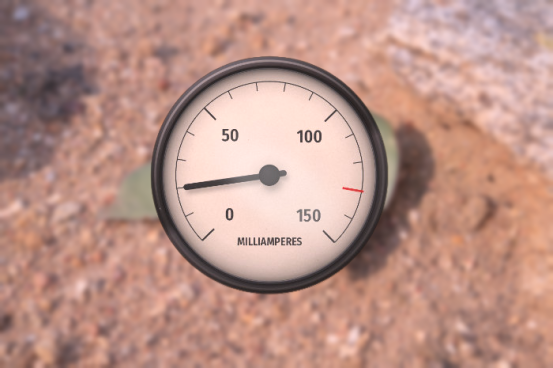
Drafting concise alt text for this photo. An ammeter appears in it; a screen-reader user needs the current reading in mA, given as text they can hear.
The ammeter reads 20 mA
